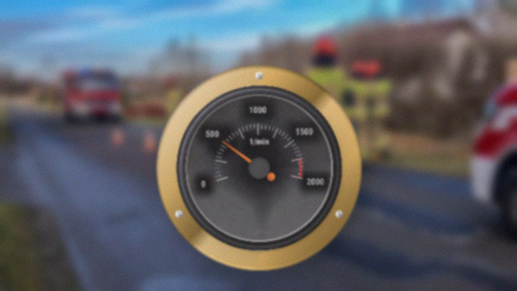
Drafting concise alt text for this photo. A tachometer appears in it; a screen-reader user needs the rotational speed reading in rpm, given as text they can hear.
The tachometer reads 500 rpm
